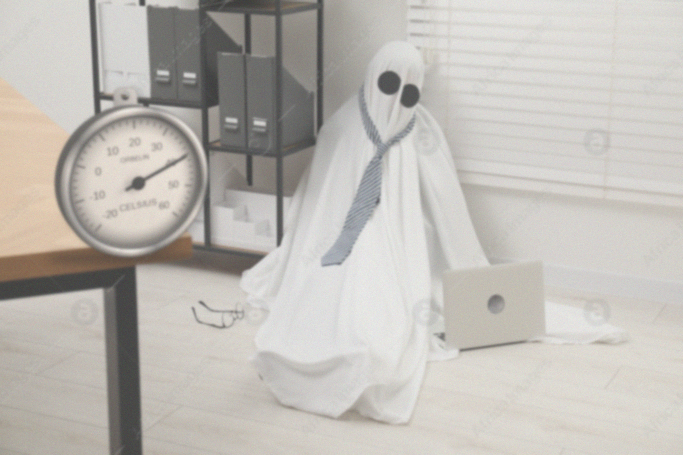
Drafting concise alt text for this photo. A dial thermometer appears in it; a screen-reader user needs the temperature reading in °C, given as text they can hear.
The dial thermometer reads 40 °C
